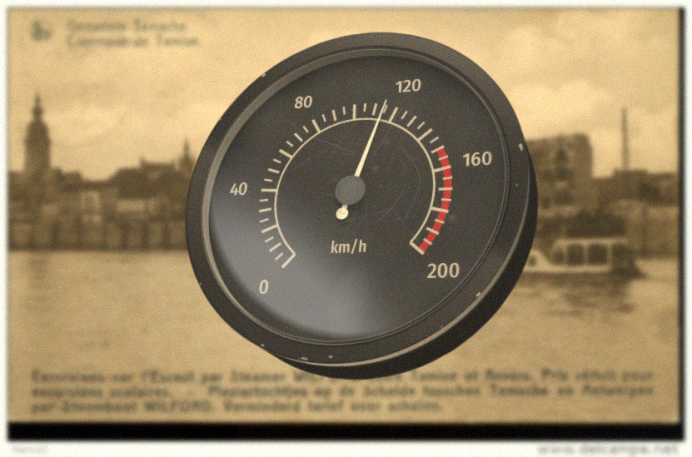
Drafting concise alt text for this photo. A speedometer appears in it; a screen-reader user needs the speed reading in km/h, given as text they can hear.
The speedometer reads 115 km/h
